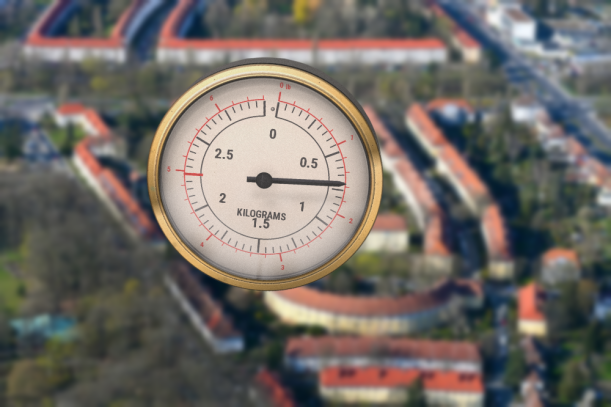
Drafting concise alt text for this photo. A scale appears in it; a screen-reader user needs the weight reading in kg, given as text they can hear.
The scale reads 0.7 kg
